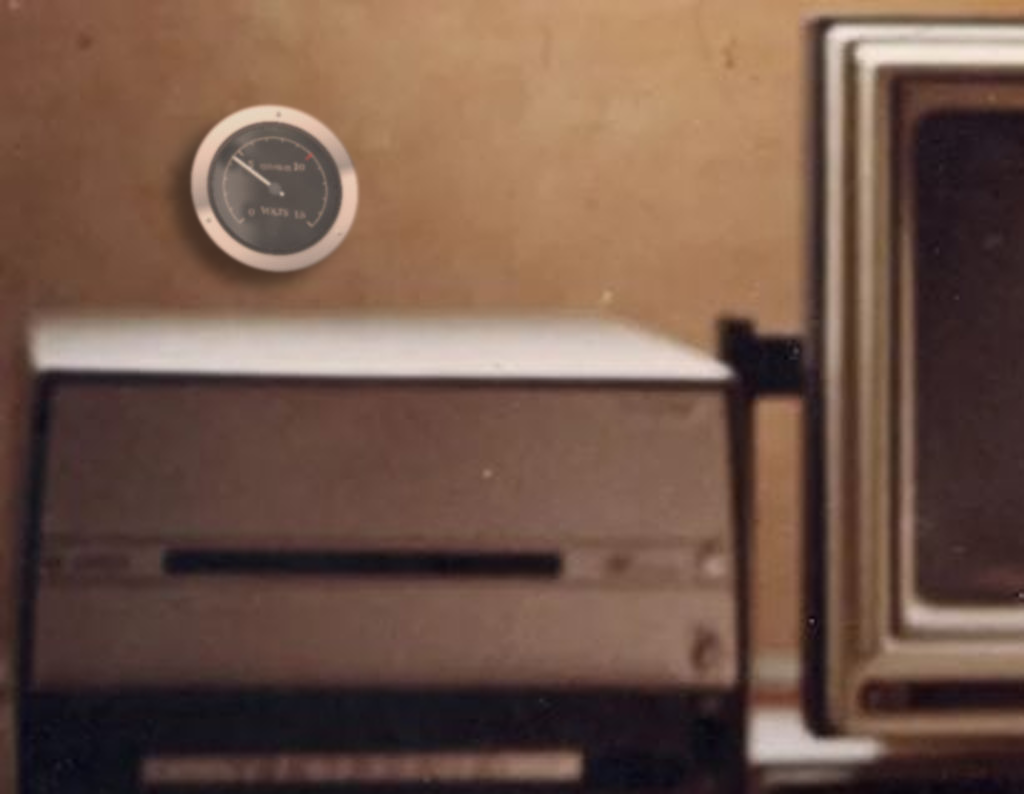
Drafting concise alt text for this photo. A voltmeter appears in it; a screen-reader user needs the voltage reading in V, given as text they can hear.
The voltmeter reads 4.5 V
